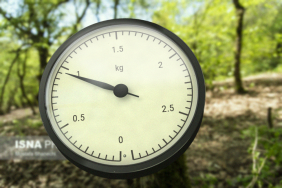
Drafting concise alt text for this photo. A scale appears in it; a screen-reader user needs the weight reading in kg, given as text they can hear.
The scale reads 0.95 kg
